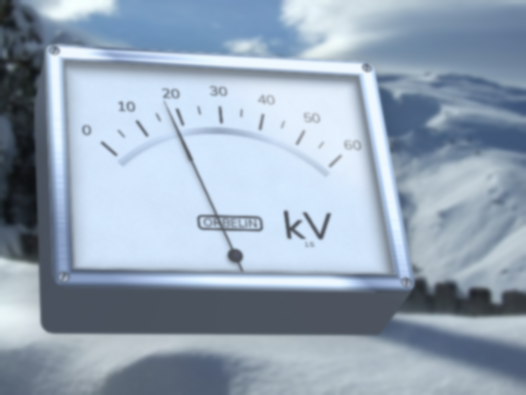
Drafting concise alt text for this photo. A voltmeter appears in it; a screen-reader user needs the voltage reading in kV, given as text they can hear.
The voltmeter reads 17.5 kV
